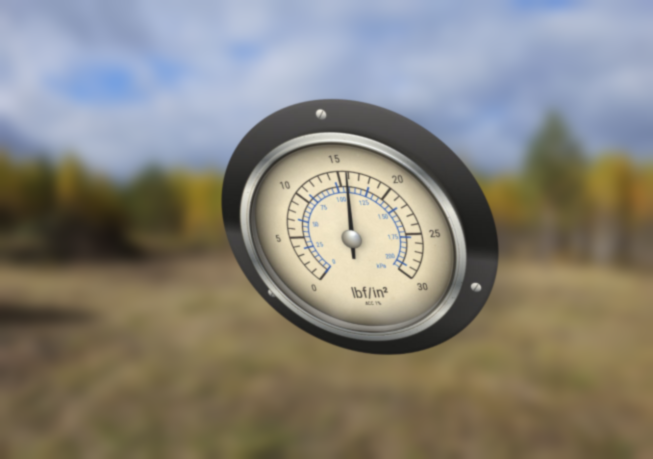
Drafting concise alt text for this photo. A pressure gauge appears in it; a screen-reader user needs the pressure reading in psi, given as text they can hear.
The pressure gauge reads 16 psi
